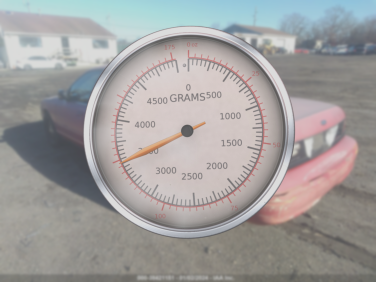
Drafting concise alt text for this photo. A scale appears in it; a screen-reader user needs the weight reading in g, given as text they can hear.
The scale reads 3500 g
